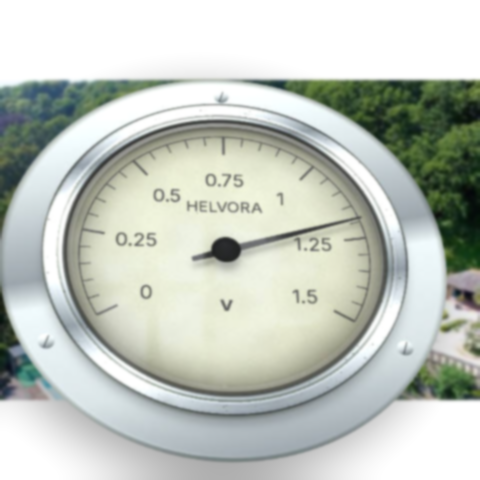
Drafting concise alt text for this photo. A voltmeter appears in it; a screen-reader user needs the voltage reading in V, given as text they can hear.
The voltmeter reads 1.2 V
